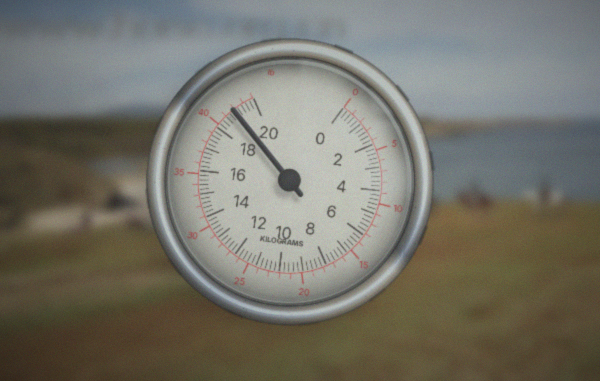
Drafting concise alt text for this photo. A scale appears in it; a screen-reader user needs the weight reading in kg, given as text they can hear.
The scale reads 19 kg
